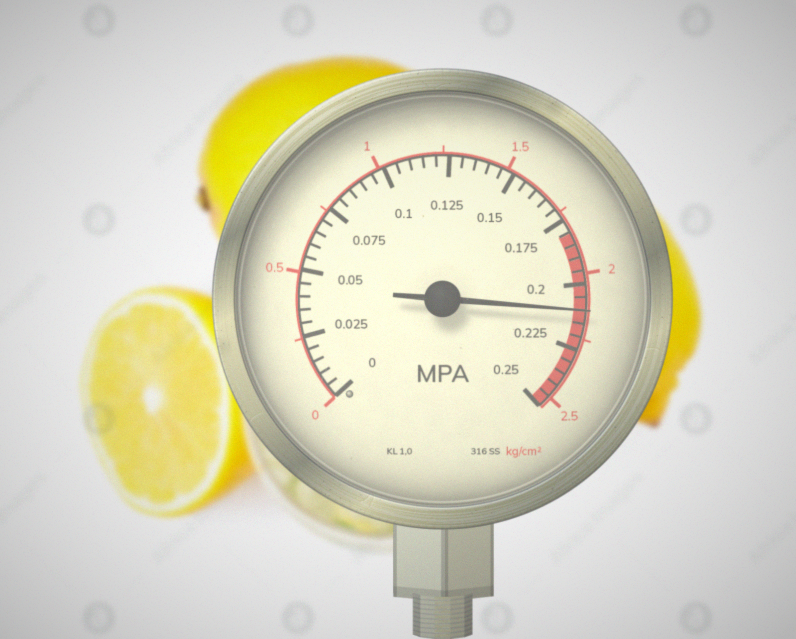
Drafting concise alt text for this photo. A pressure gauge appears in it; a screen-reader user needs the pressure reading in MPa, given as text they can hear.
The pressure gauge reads 0.21 MPa
